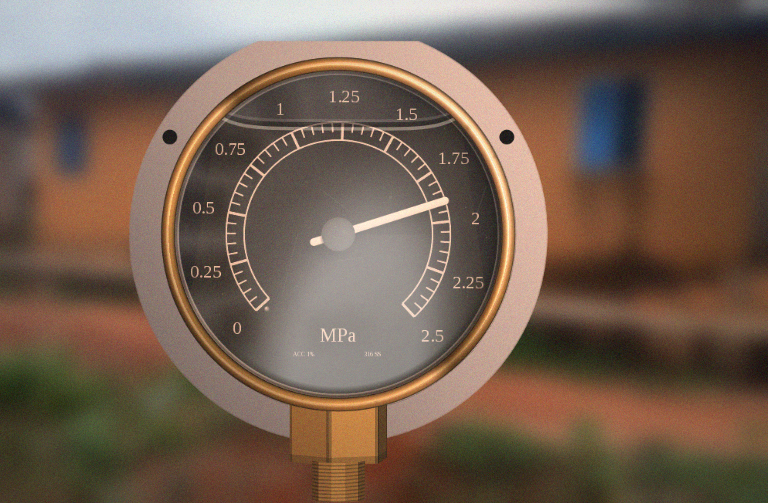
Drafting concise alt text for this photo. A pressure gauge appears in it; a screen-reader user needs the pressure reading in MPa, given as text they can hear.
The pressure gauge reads 1.9 MPa
